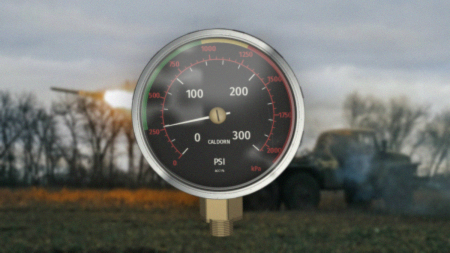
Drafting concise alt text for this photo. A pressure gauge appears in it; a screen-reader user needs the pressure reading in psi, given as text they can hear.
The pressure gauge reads 40 psi
